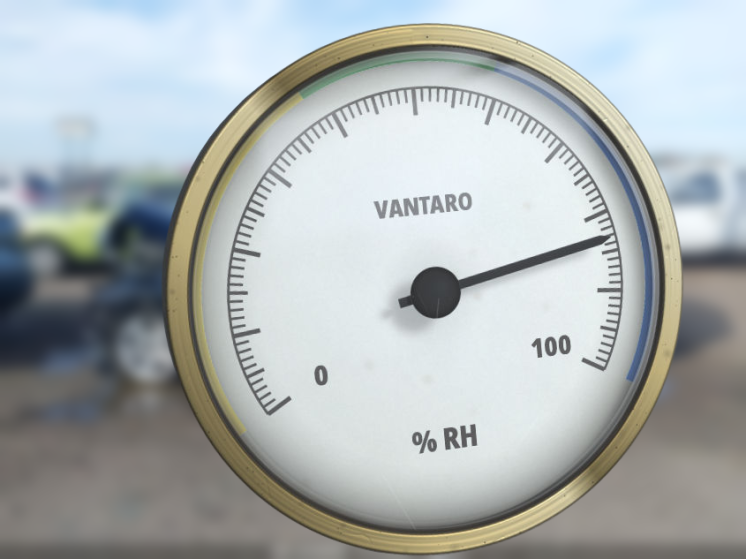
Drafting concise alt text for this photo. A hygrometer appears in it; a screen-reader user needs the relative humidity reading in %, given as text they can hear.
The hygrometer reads 83 %
